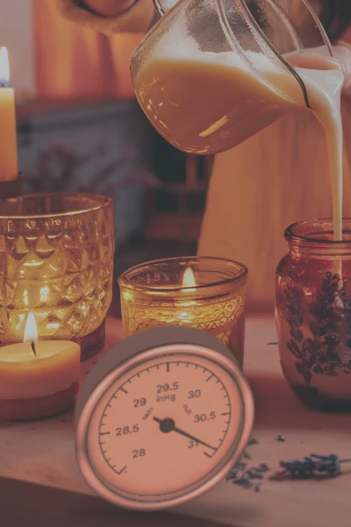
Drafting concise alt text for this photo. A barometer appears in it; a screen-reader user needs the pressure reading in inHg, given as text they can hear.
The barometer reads 30.9 inHg
